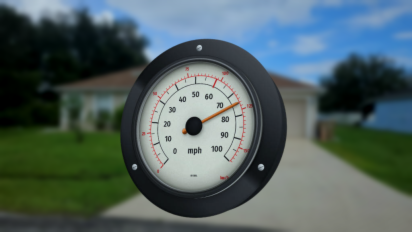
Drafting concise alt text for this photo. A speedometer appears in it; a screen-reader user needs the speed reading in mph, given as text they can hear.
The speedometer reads 75 mph
